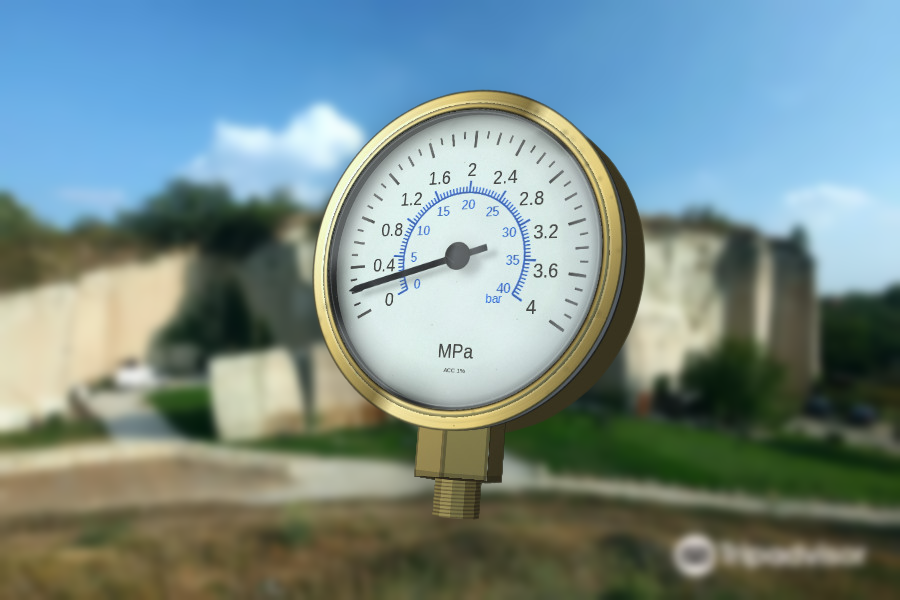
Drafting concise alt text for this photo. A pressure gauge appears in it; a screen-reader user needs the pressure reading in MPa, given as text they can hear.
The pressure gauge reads 0.2 MPa
